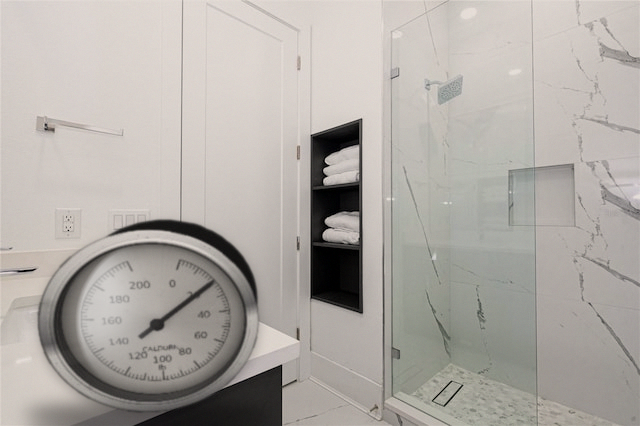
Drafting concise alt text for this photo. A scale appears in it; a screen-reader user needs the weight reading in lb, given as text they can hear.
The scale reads 20 lb
